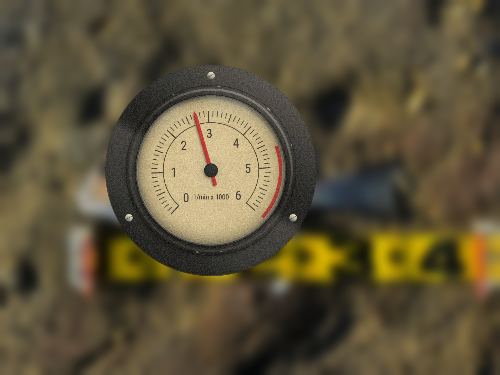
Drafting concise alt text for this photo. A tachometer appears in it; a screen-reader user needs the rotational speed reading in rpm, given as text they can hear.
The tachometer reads 2700 rpm
